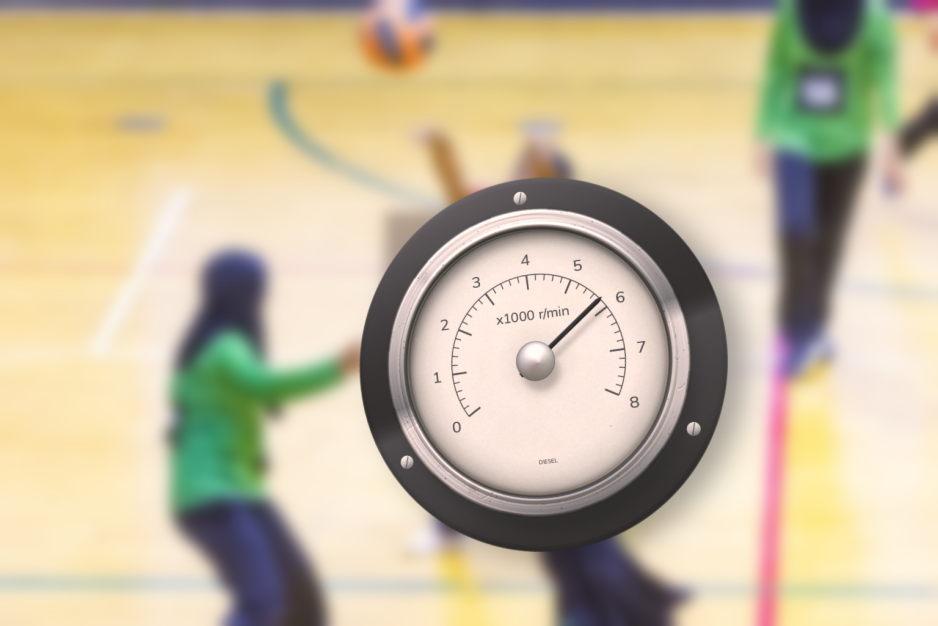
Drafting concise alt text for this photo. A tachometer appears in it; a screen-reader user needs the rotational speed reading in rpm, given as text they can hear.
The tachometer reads 5800 rpm
